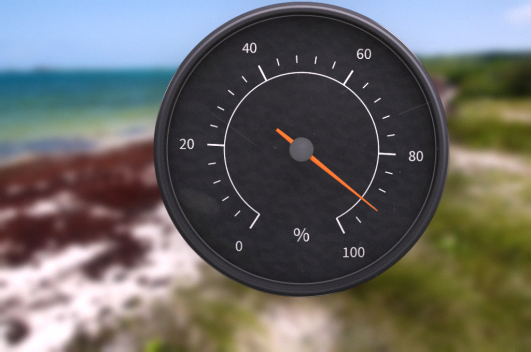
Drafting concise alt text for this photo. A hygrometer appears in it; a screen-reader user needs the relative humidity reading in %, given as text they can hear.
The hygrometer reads 92 %
